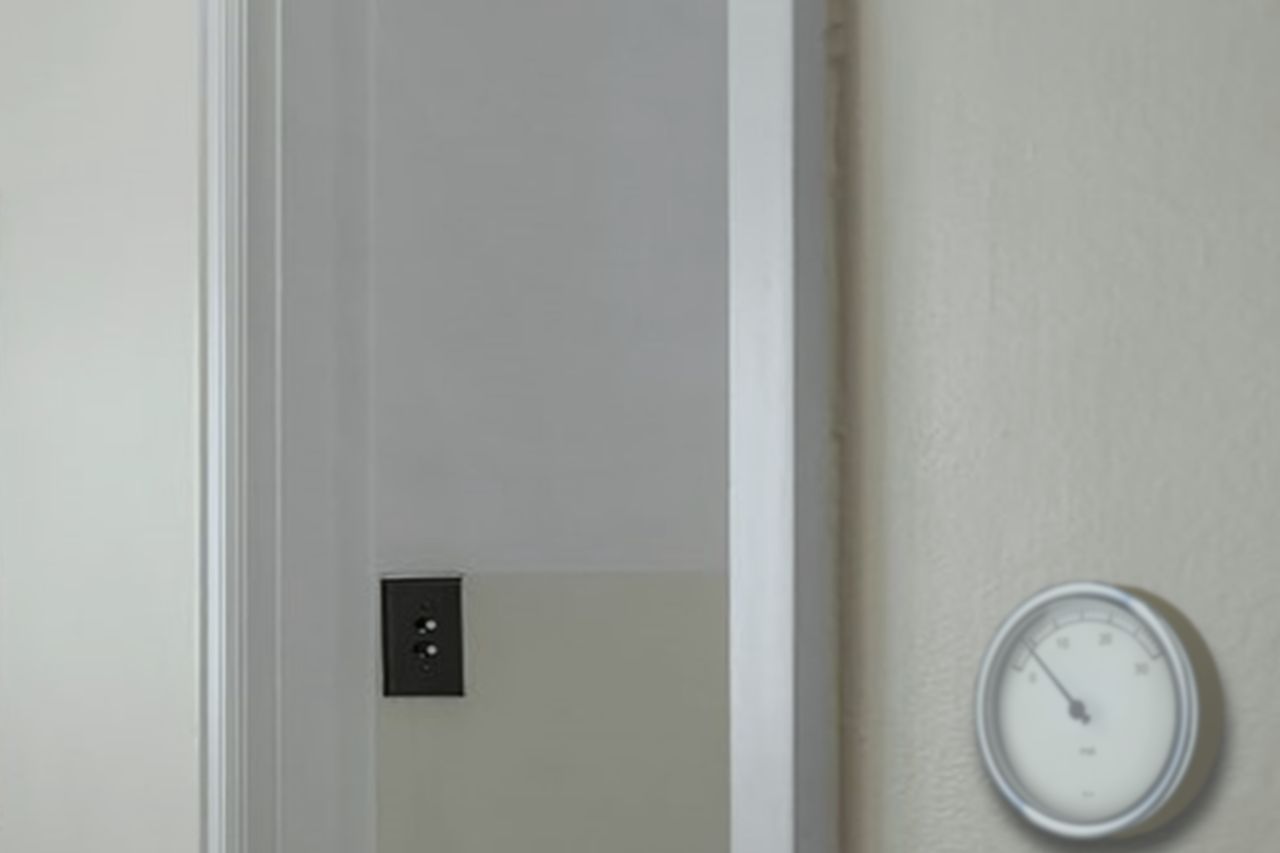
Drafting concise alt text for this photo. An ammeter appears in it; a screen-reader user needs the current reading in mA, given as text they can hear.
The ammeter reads 5 mA
